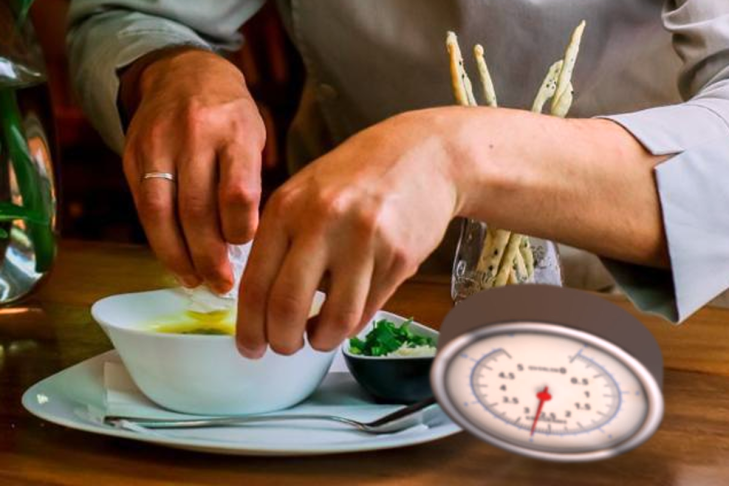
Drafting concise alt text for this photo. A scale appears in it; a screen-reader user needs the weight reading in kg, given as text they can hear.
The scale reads 2.75 kg
